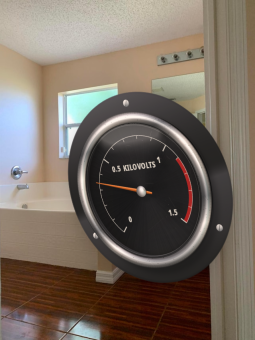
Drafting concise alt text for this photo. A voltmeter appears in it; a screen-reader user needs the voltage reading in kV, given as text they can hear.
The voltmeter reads 0.35 kV
